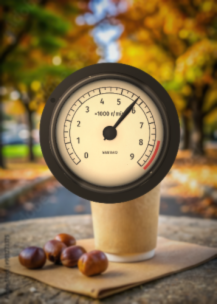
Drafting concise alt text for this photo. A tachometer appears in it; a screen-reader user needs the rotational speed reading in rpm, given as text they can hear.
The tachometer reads 5750 rpm
